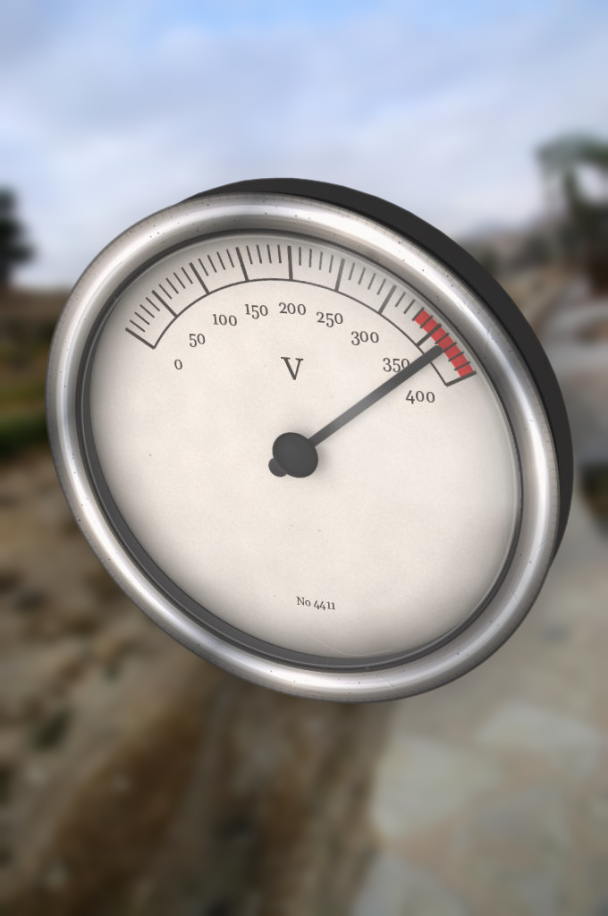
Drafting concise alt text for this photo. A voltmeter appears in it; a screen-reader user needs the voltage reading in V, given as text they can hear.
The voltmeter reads 365 V
